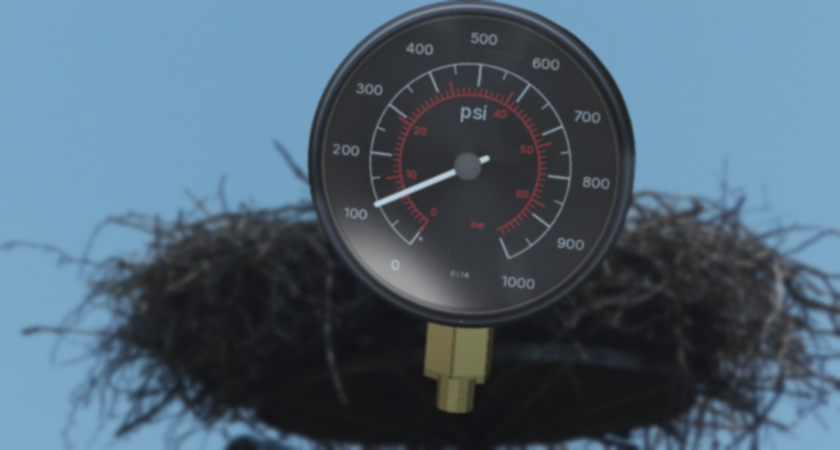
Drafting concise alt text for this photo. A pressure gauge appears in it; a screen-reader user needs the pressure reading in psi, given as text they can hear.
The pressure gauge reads 100 psi
